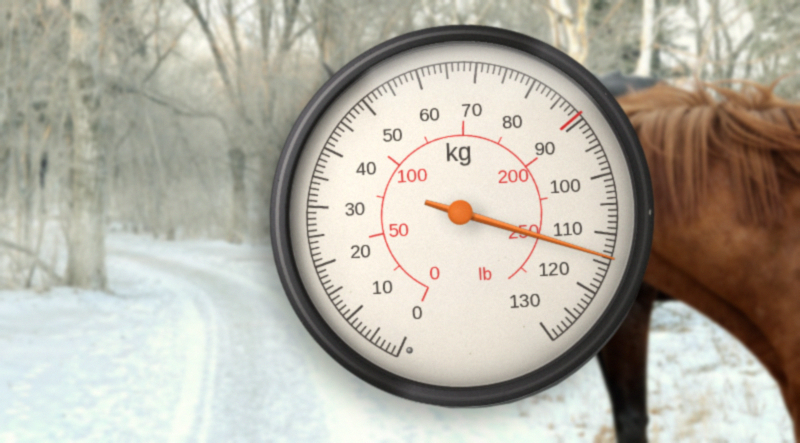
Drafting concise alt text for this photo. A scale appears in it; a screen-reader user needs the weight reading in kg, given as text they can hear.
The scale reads 114 kg
